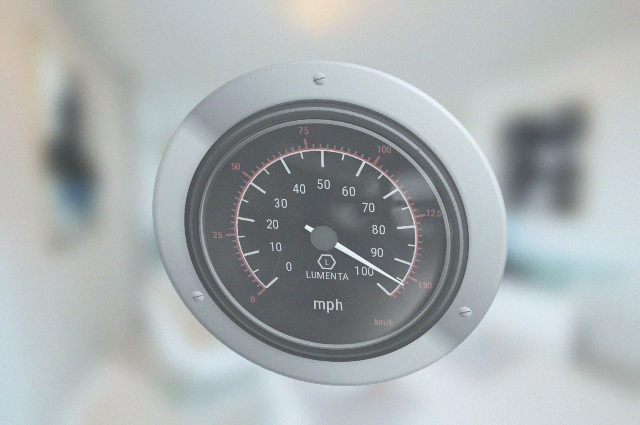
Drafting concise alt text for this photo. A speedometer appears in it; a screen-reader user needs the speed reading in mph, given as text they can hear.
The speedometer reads 95 mph
